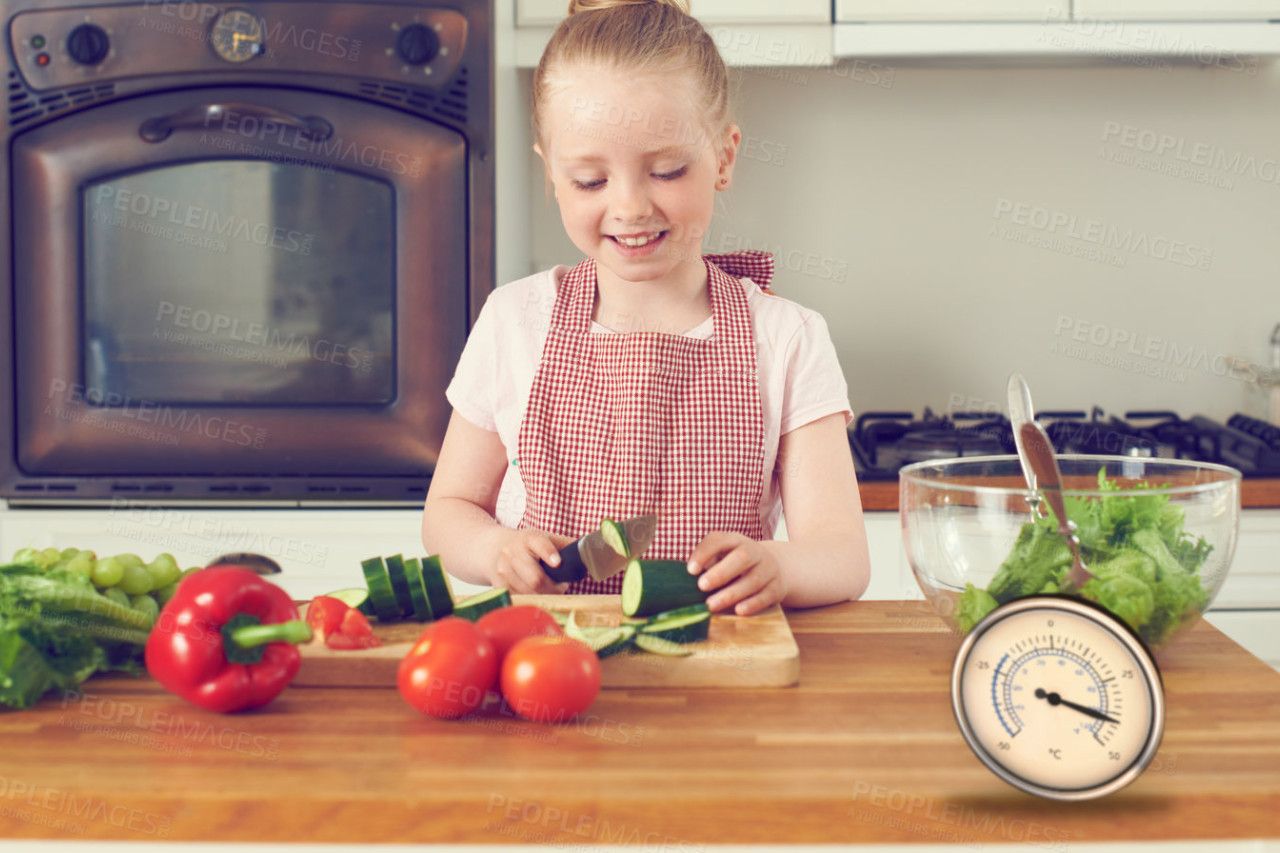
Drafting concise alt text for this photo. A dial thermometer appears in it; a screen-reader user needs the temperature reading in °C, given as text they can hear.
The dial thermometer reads 40 °C
